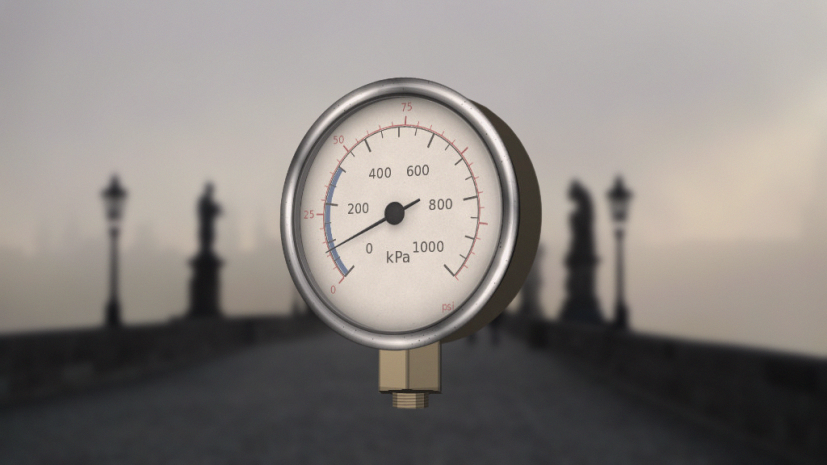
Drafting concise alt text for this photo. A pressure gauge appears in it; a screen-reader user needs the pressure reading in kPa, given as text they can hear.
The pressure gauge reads 75 kPa
